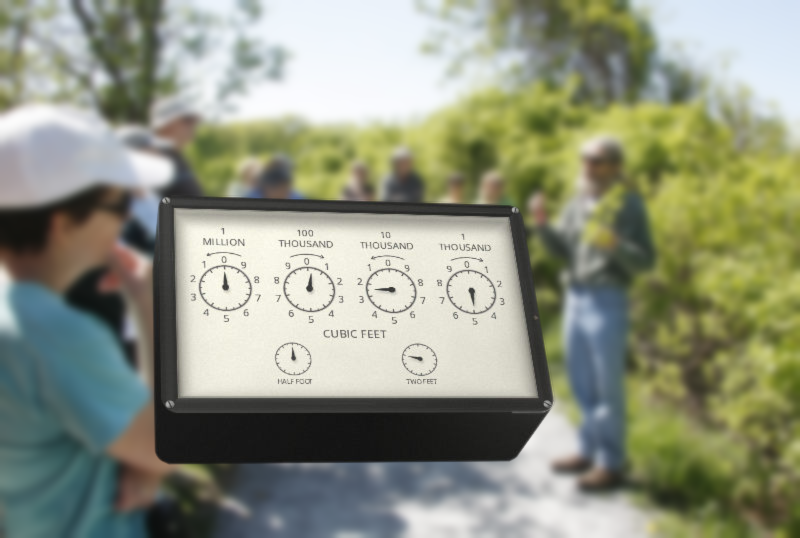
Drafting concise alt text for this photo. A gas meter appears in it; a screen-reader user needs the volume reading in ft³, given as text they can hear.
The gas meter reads 2500 ft³
